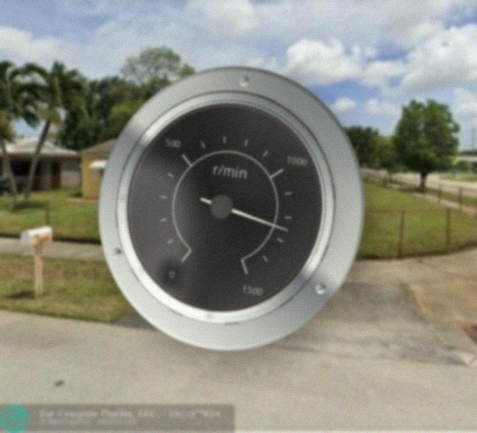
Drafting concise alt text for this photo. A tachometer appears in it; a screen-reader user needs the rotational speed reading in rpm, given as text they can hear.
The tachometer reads 1250 rpm
